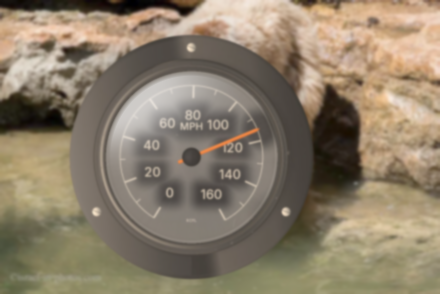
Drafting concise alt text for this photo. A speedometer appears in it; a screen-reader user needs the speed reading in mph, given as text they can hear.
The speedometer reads 115 mph
